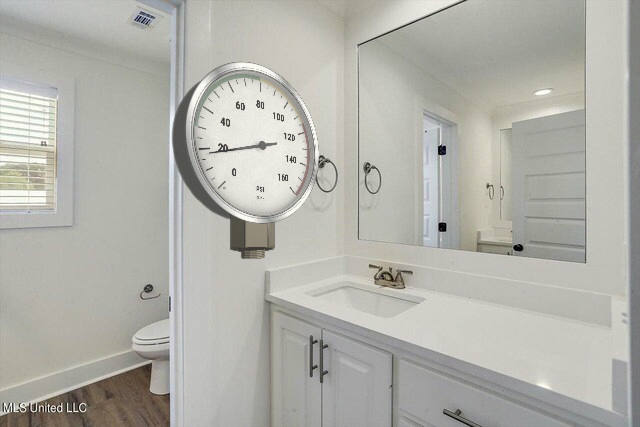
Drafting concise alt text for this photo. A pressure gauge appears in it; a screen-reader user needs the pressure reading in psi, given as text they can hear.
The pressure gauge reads 17.5 psi
